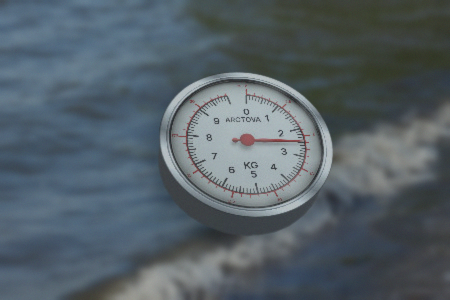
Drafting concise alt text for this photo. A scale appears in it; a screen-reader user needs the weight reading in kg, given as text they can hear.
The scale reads 2.5 kg
